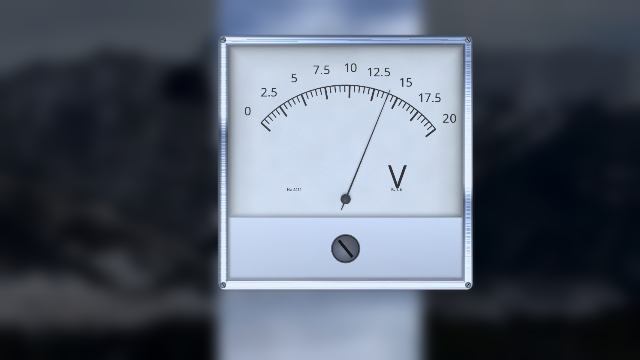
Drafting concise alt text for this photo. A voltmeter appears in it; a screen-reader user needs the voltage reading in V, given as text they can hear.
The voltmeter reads 14 V
